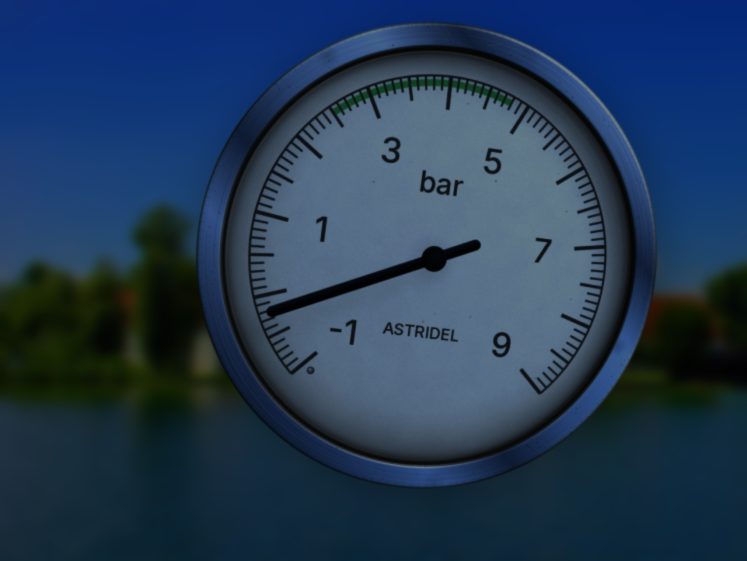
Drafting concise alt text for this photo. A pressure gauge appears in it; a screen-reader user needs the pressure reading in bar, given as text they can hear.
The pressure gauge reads -0.2 bar
